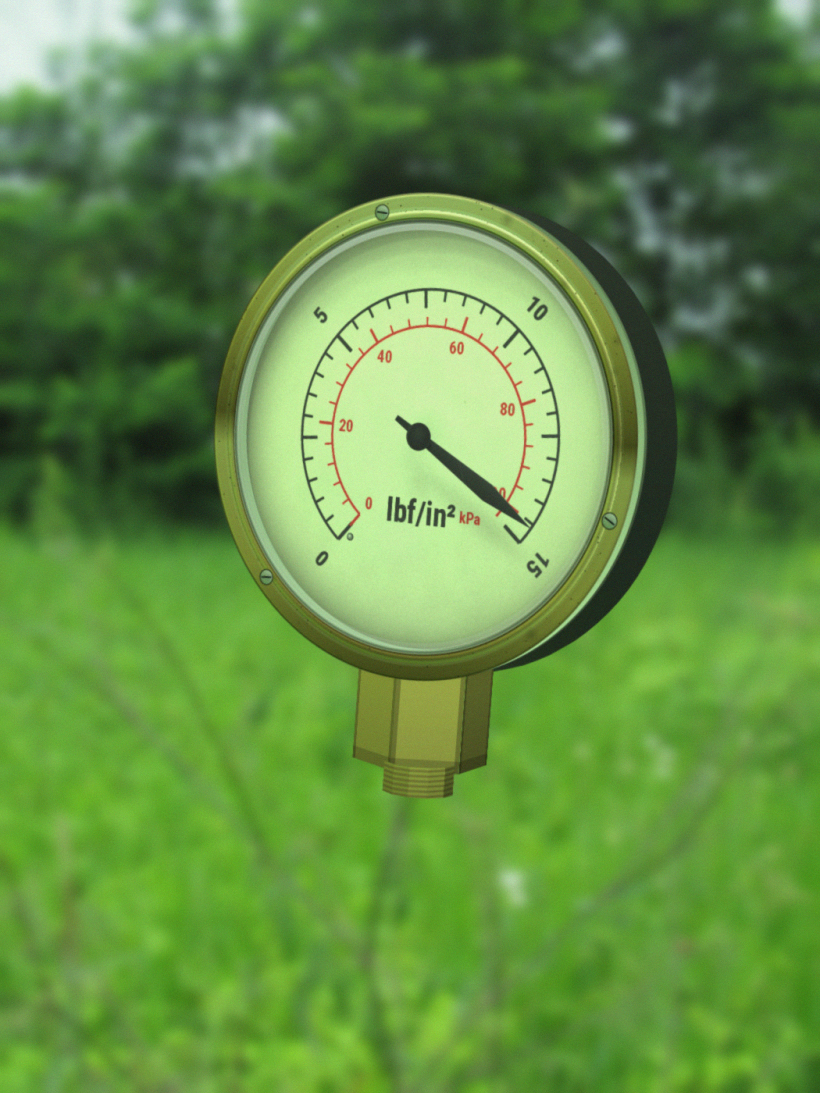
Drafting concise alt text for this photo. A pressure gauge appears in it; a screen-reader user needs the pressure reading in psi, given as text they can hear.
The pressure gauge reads 14.5 psi
